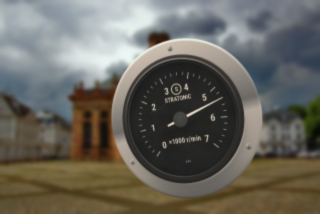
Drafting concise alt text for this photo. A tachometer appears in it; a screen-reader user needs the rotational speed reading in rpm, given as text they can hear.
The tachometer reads 5400 rpm
